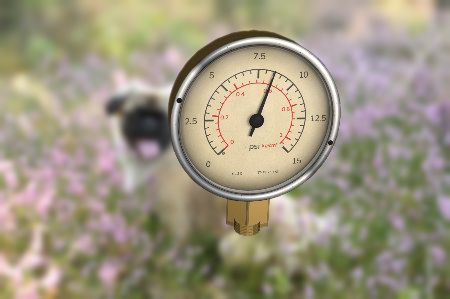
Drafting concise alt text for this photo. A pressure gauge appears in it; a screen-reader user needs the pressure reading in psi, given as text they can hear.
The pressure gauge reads 8.5 psi
